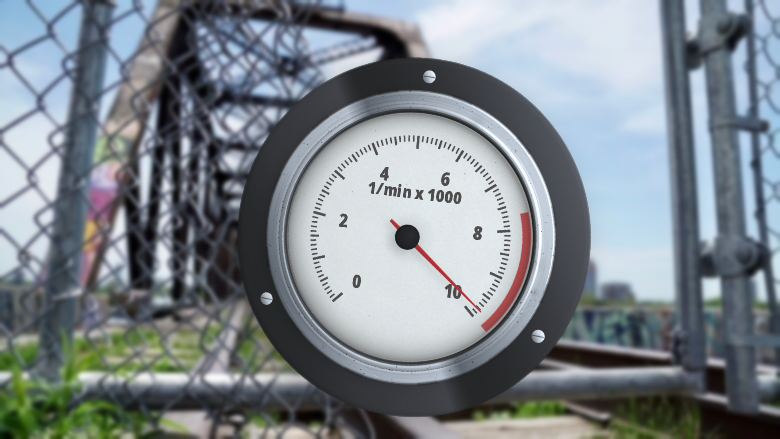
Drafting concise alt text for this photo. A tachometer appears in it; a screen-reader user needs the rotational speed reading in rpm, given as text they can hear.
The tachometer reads 9800 rpm
